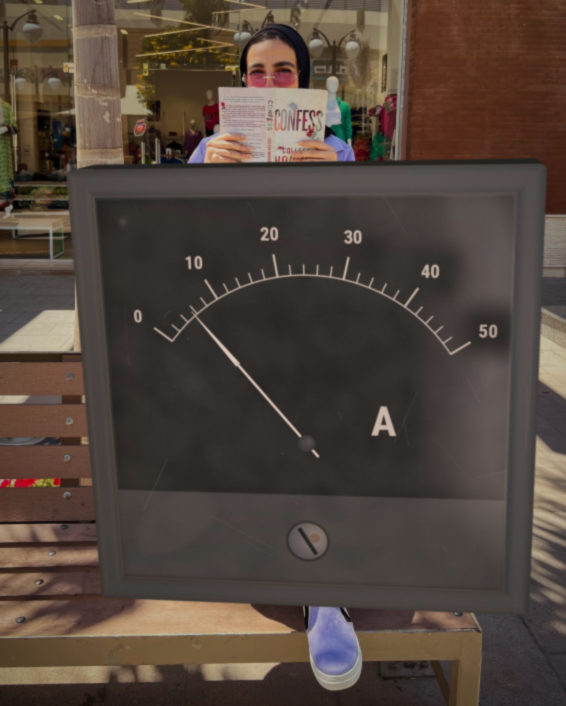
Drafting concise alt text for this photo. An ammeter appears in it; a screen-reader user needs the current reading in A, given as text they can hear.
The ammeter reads 6 A
